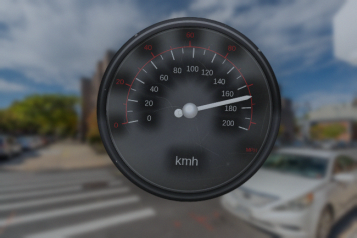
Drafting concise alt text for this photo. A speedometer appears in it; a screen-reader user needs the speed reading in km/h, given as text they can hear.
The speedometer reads 170 km/h
